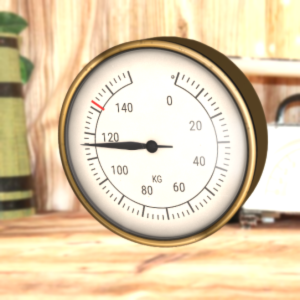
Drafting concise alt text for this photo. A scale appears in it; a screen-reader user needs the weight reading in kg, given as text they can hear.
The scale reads 116 kg
